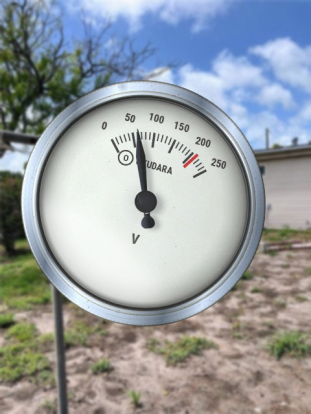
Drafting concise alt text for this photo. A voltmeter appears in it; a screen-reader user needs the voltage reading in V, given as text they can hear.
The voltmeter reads 60 V
